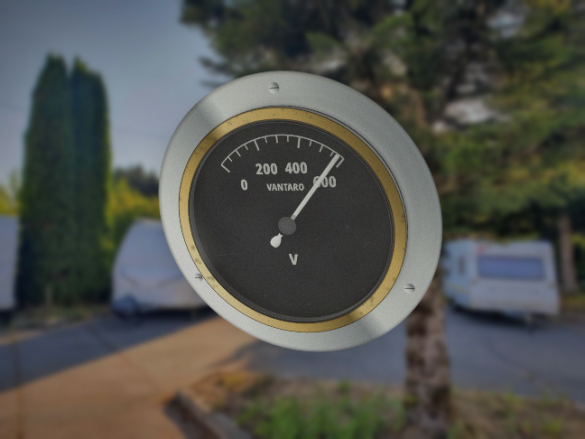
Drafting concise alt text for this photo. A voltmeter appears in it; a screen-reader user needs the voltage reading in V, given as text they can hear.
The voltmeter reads 575 V
